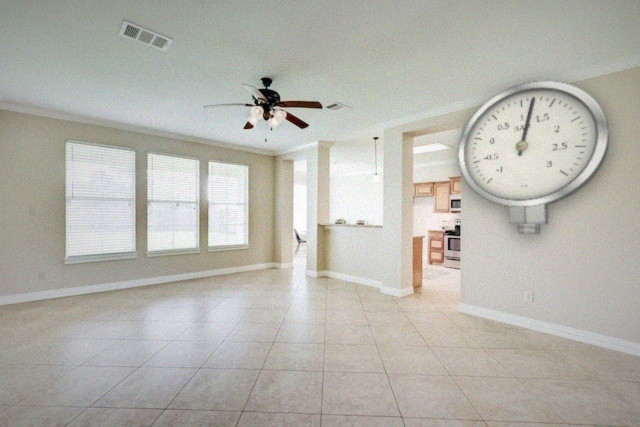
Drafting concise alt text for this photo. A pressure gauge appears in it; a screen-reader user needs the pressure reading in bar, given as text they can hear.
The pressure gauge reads 1.2 bar
